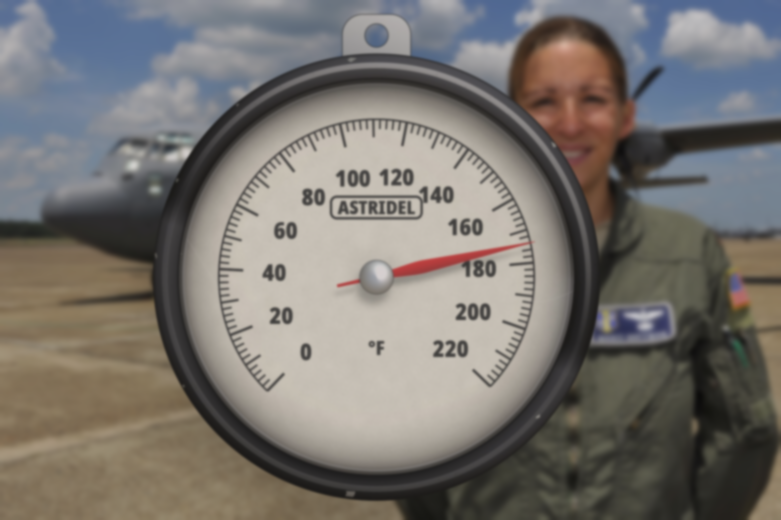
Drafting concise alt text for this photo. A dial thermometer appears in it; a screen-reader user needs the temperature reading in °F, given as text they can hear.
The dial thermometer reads 174 °F
